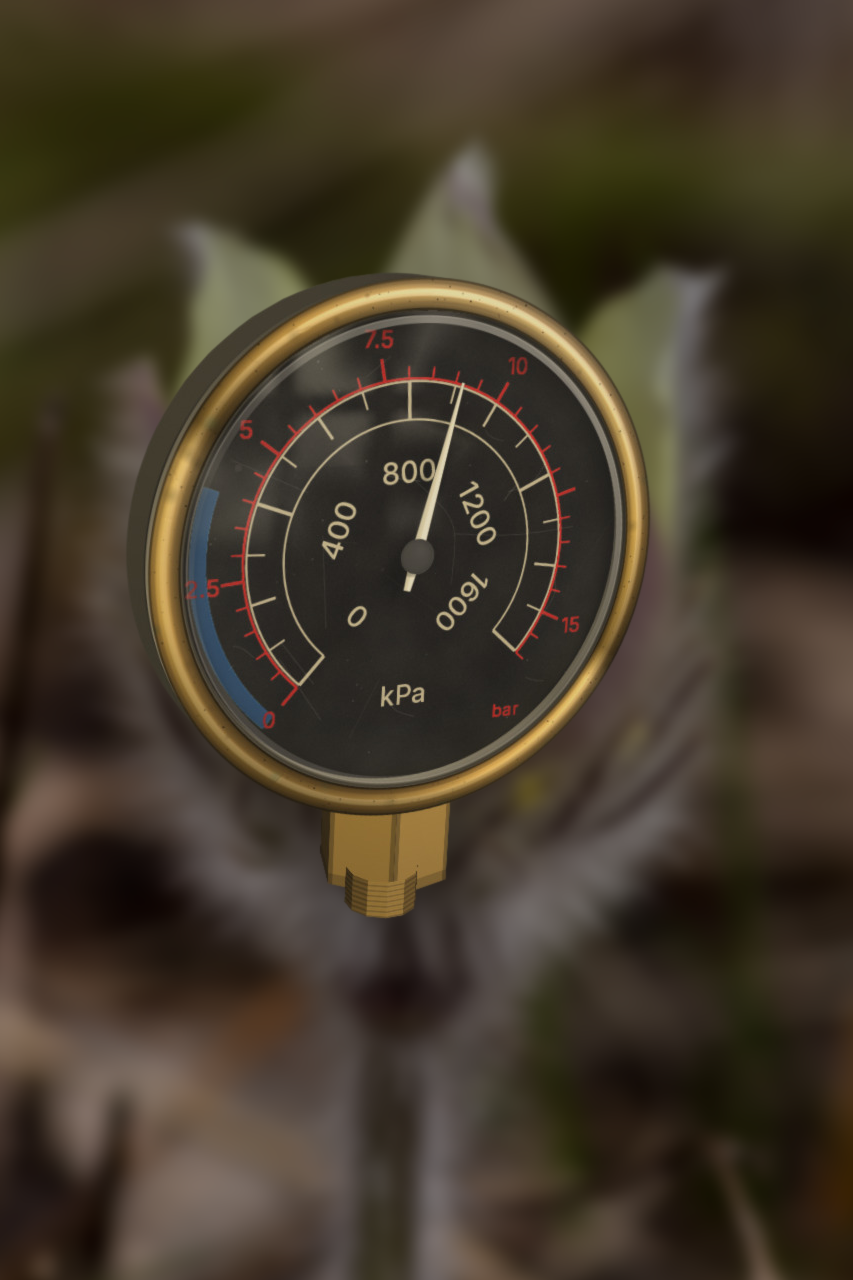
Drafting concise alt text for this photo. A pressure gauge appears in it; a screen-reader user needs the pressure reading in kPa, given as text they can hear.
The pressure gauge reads 900 kPa
